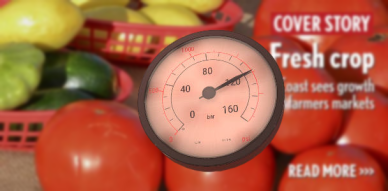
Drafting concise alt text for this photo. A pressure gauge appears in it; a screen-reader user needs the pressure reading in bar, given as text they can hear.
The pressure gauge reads 120 bar
